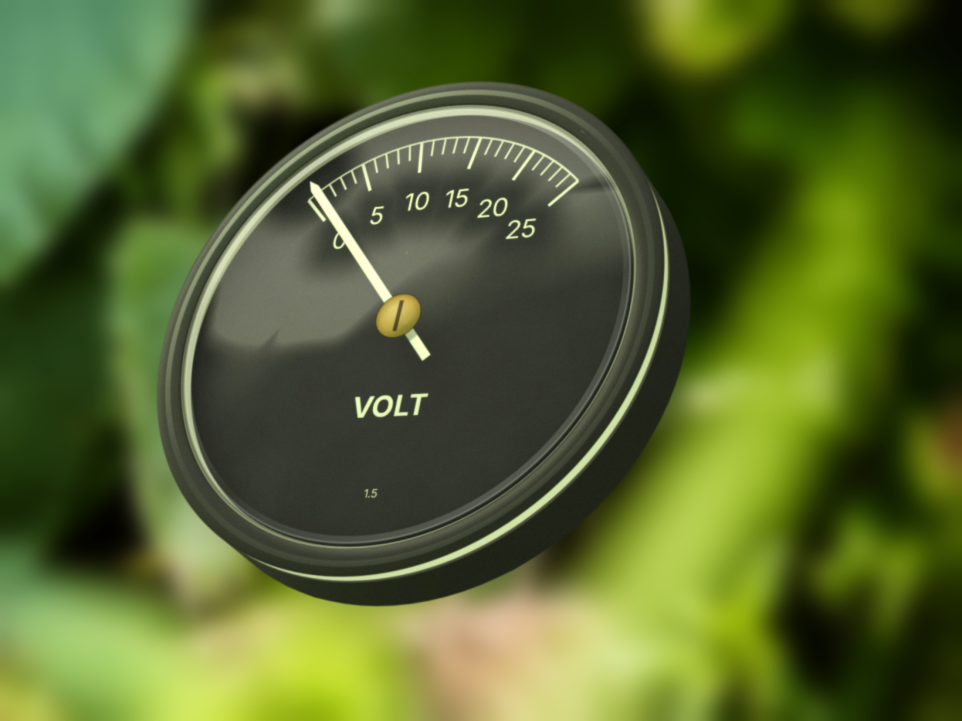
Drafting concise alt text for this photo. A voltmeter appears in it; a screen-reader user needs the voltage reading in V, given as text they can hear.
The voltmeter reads 1 V
